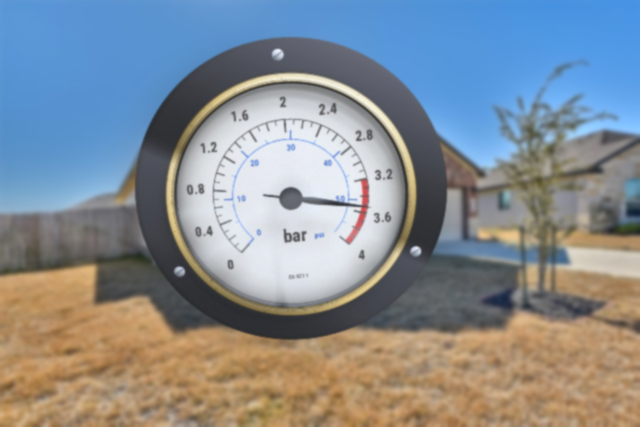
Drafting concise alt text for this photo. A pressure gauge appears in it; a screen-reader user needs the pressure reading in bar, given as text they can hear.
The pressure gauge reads 3.5 bar
